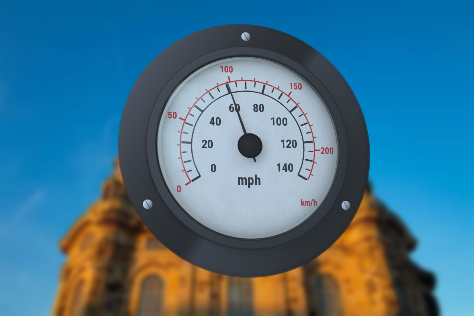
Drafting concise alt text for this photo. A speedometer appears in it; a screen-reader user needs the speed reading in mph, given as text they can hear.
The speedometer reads 60 mph
